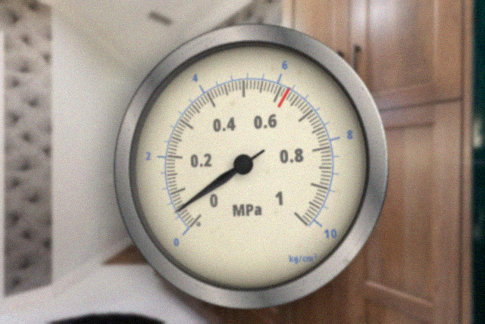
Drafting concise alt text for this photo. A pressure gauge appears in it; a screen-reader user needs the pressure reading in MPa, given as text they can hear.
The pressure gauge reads 0.05 MPa
